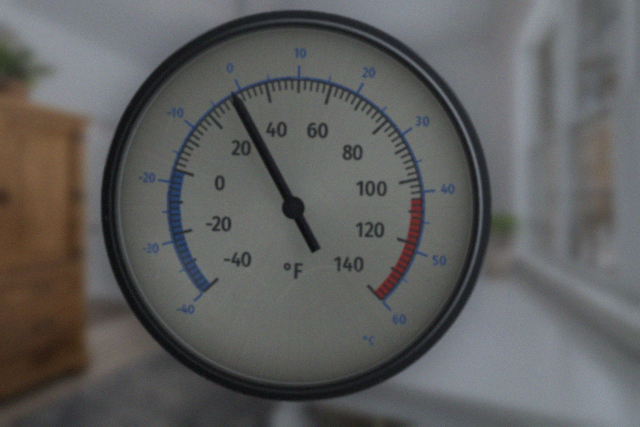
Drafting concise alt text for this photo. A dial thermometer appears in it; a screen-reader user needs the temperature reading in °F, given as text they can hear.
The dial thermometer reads 30 °F
